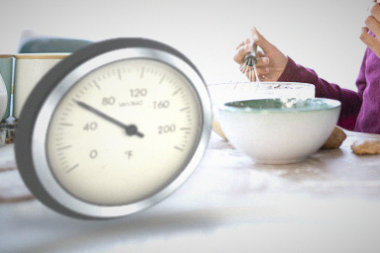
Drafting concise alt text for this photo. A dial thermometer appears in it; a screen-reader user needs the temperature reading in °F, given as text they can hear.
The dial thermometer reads 60 °F
